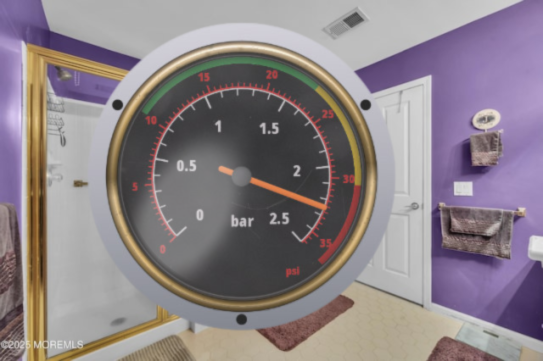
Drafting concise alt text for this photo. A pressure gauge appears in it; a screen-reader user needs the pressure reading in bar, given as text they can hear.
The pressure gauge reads 2.25 bar
